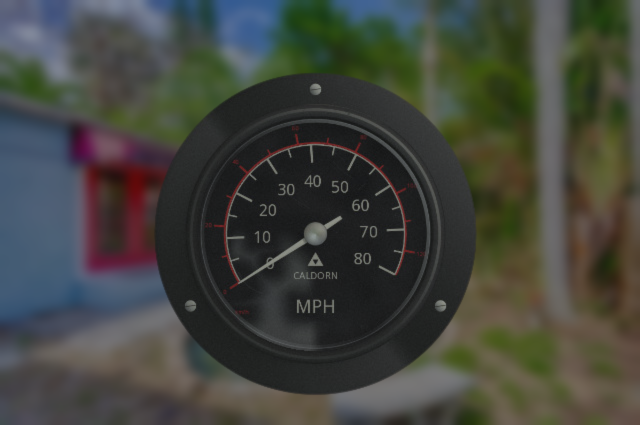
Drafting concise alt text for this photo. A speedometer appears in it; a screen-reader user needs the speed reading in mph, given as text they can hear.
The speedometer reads 0 mph
